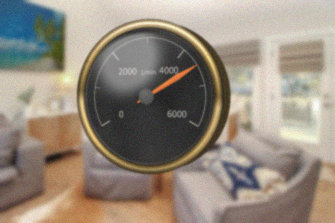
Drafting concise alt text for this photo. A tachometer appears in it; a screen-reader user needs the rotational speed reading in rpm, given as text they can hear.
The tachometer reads 4500 rpm
